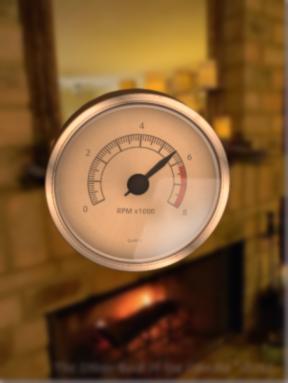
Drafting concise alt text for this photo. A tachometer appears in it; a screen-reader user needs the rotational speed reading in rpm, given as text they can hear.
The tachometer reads 5500 rpm
